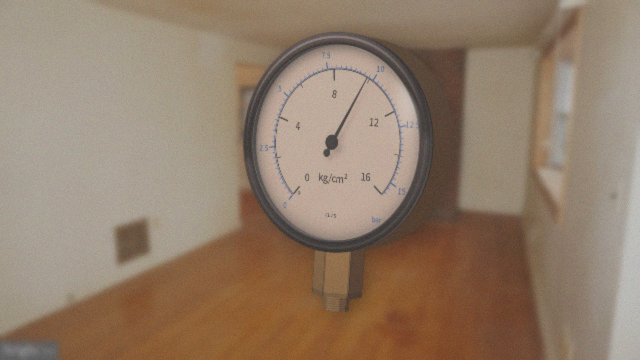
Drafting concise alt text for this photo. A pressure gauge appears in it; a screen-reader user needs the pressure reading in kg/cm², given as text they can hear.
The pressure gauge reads 10 kg/cm²
